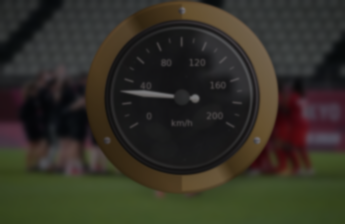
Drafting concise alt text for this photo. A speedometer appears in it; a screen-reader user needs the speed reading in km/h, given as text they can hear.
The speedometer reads 30 km/h
